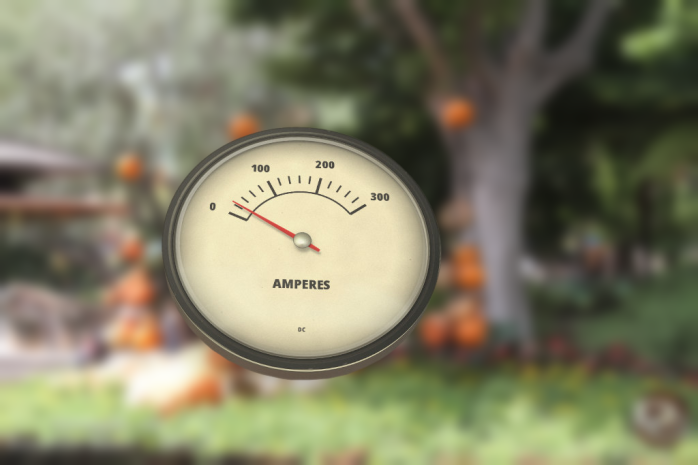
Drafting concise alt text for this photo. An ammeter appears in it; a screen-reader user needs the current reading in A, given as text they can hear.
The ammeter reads 20 A
